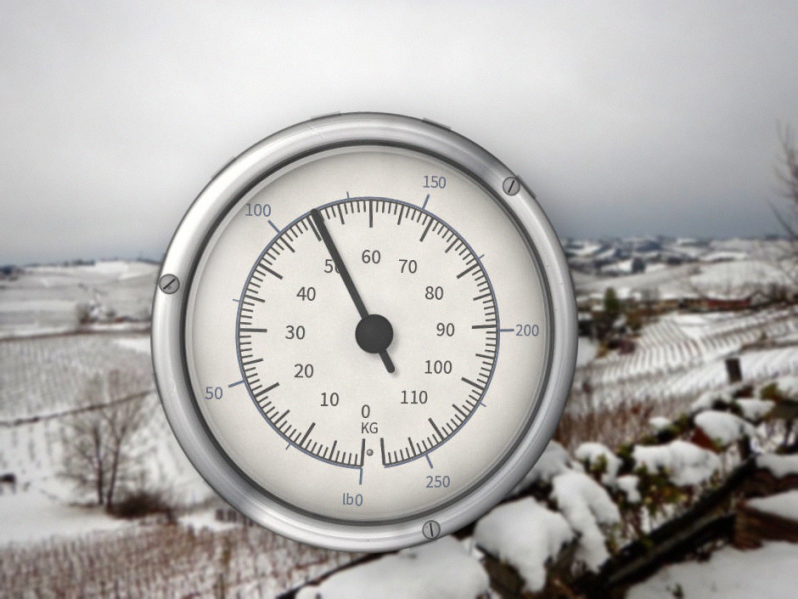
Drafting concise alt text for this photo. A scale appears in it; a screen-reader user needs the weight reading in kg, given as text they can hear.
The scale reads 51 kg
